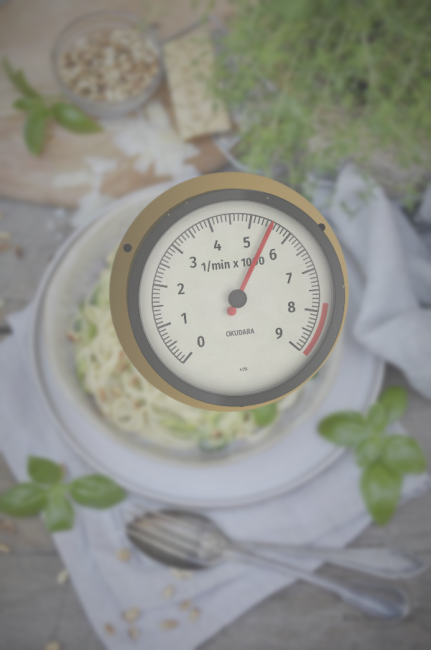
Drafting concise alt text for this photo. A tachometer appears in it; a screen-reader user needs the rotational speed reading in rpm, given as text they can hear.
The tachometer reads 5500 rpm
